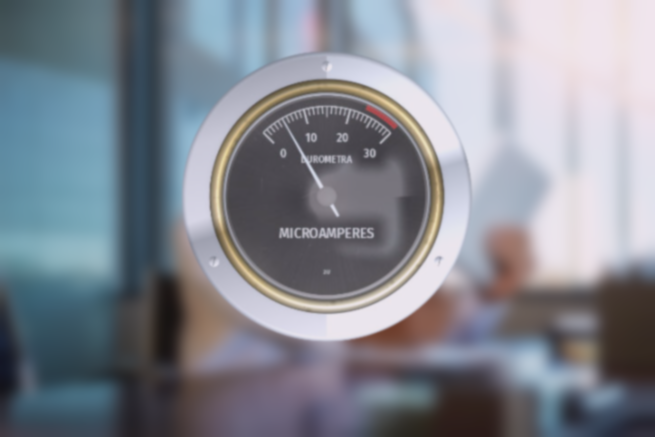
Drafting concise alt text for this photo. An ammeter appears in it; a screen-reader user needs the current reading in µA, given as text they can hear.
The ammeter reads 5 µA
